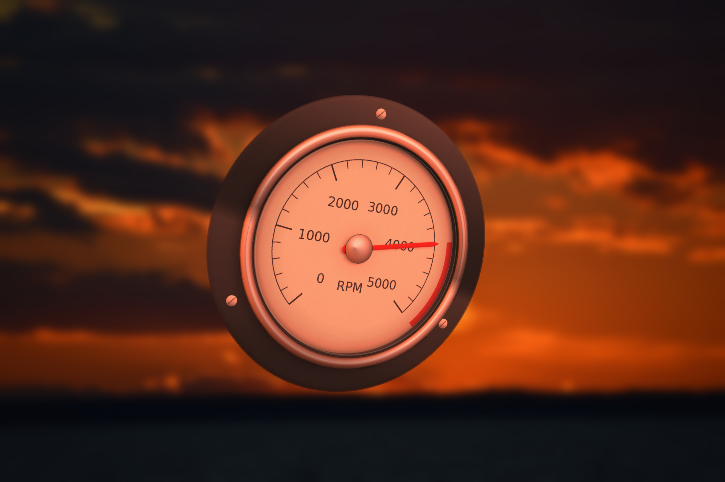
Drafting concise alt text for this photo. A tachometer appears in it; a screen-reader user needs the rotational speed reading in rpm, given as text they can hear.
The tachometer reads 4000 rpm
